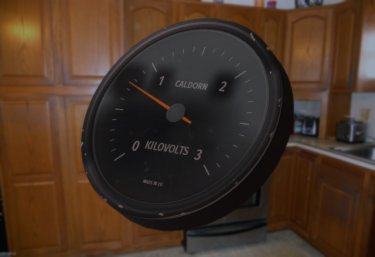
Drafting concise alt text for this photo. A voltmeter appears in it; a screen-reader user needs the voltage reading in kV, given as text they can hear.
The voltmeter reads 0.75 kV
